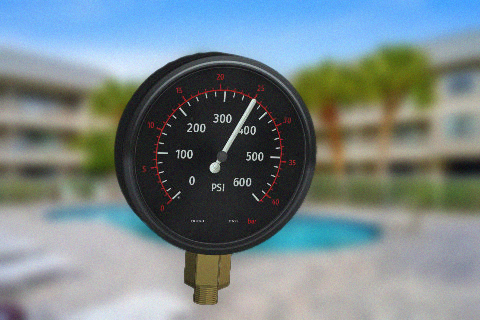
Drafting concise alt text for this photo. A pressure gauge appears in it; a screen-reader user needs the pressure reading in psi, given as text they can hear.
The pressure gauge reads 360 psi
